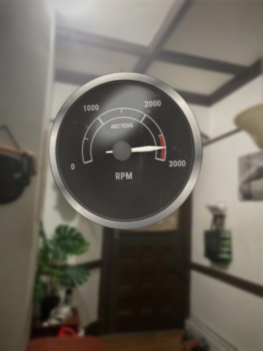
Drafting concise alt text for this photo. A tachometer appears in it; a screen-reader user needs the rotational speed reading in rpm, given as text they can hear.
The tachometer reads 2750 rpm
